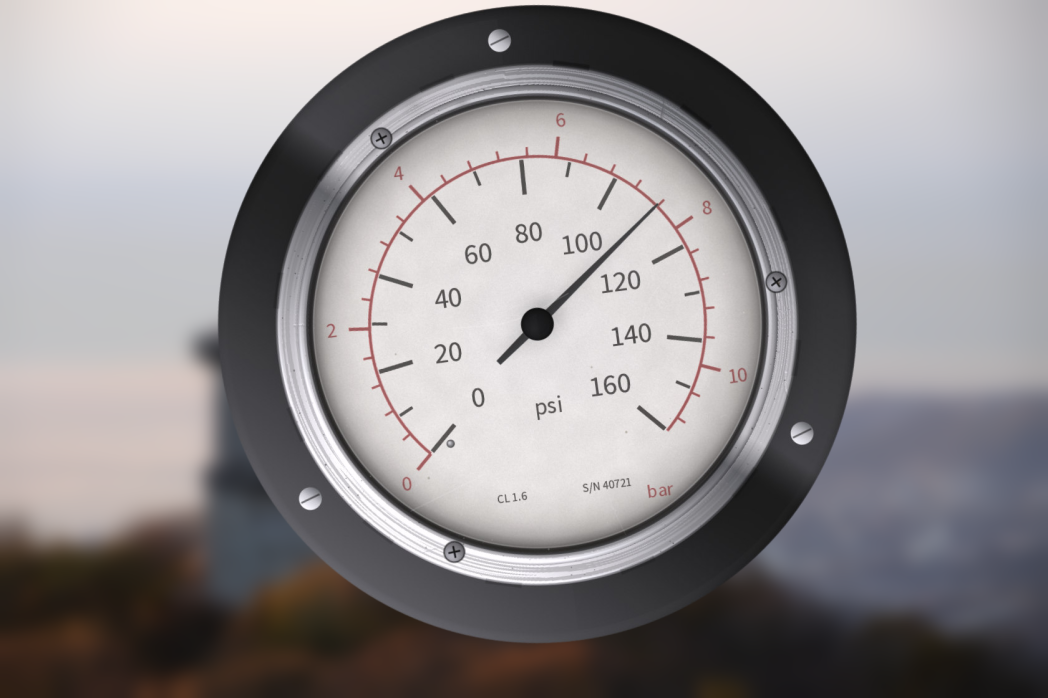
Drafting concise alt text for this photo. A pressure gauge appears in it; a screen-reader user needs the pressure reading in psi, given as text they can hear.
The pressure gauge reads 110 psi
